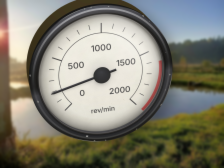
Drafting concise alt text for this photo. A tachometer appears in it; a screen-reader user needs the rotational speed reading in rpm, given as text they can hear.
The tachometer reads 200 rpm
